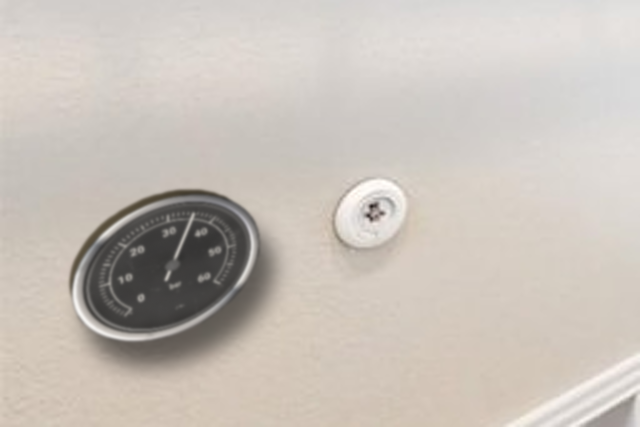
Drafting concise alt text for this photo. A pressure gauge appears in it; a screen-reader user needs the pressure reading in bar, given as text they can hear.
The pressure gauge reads 35 bar
